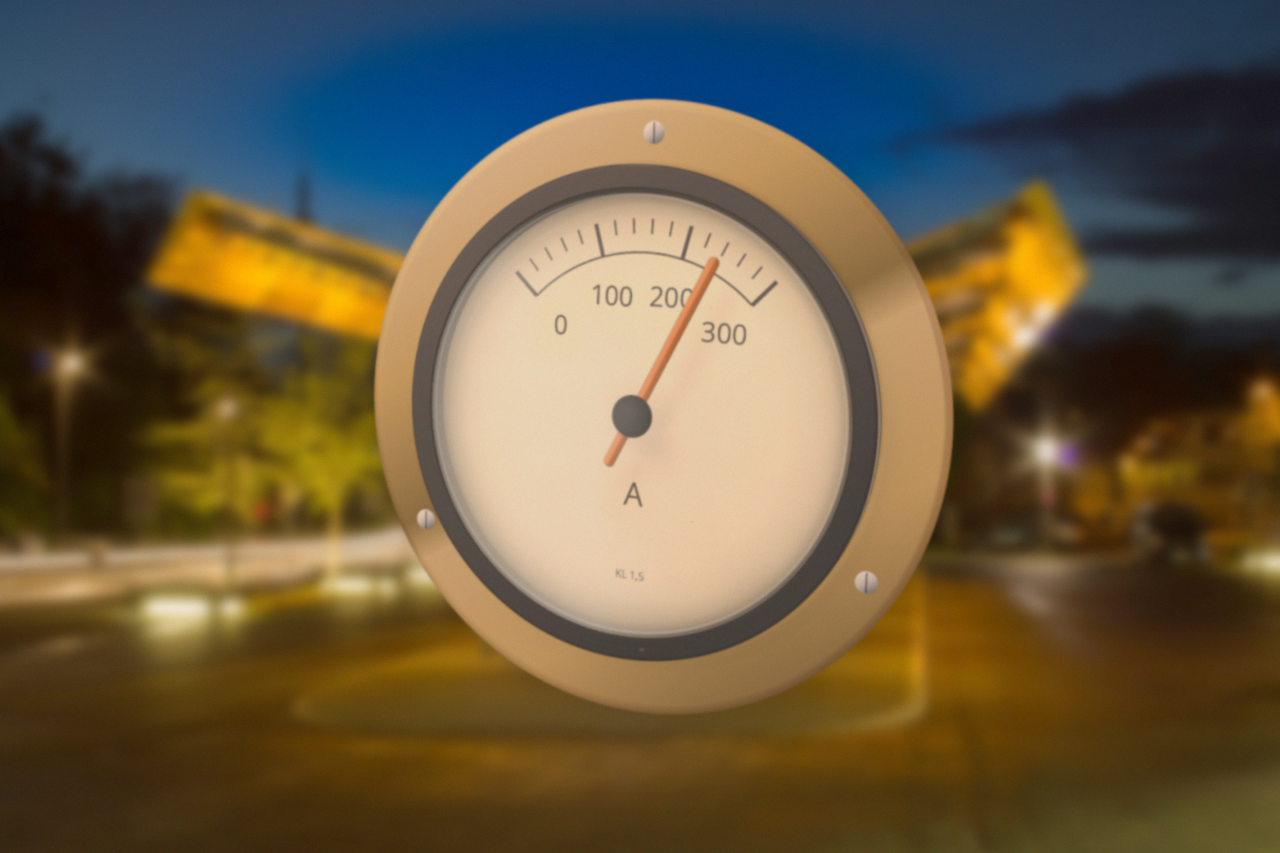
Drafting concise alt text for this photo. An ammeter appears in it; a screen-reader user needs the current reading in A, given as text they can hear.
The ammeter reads 240 A
